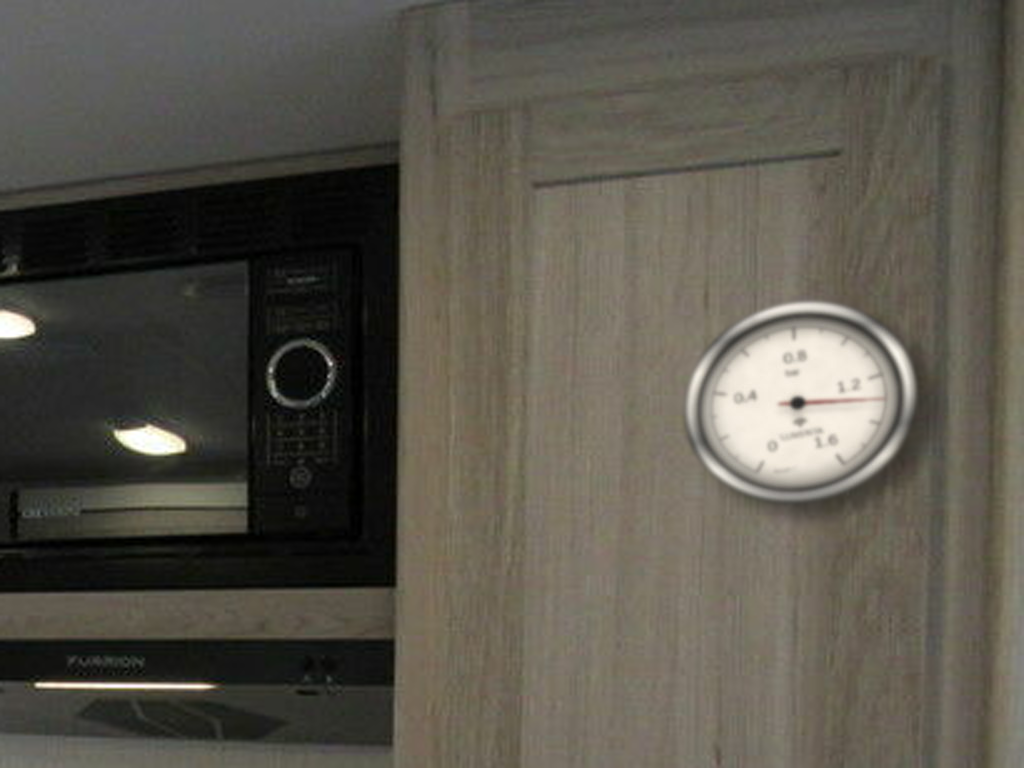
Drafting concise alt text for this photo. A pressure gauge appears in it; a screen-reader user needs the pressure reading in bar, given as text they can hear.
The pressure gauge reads 1.3 bar
